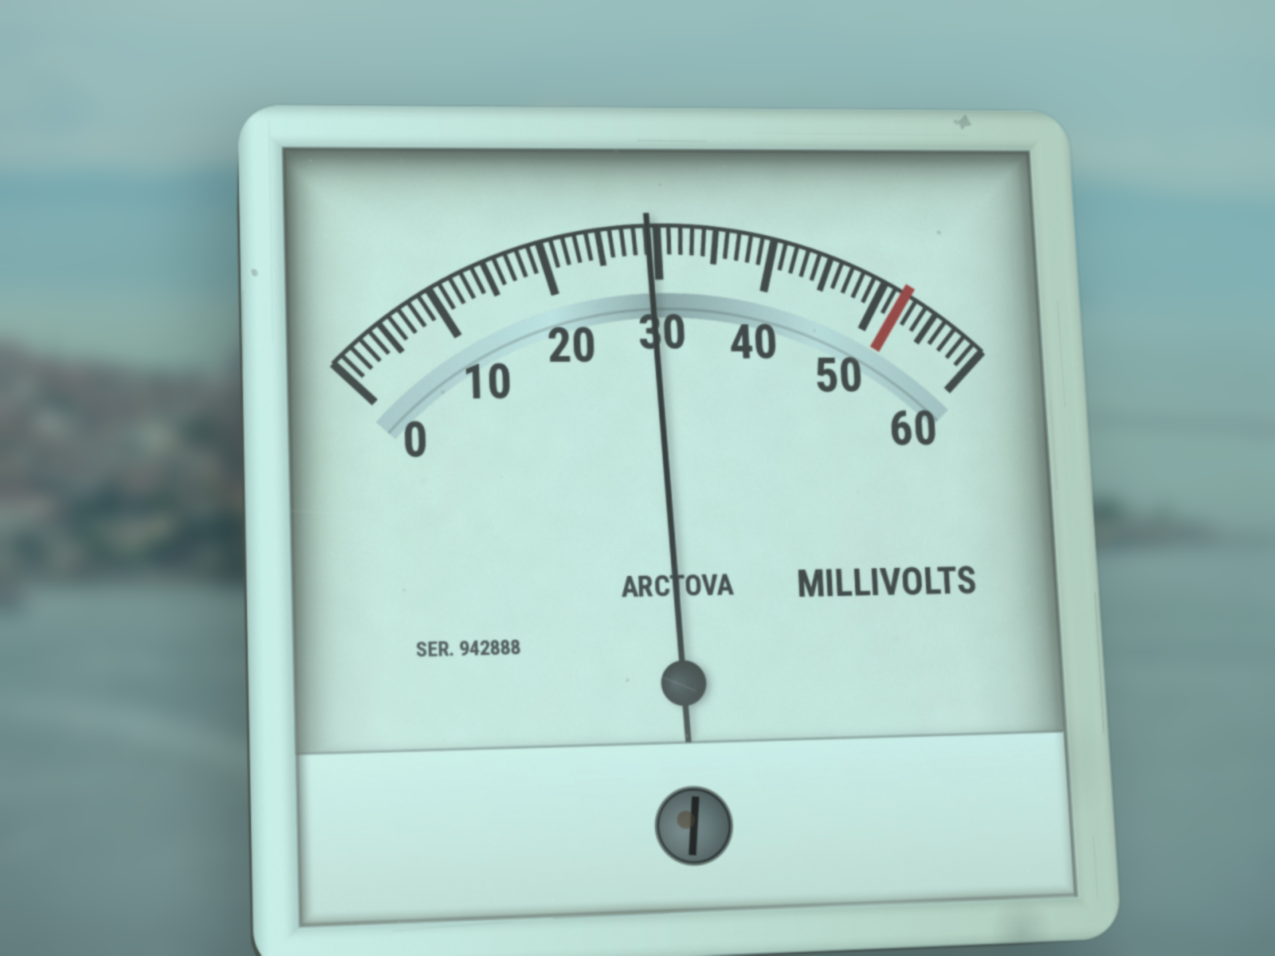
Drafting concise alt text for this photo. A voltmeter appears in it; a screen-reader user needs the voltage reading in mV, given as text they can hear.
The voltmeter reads 29 mV
